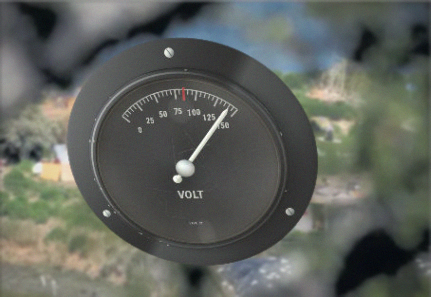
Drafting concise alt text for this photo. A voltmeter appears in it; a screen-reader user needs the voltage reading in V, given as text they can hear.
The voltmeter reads 140 V
